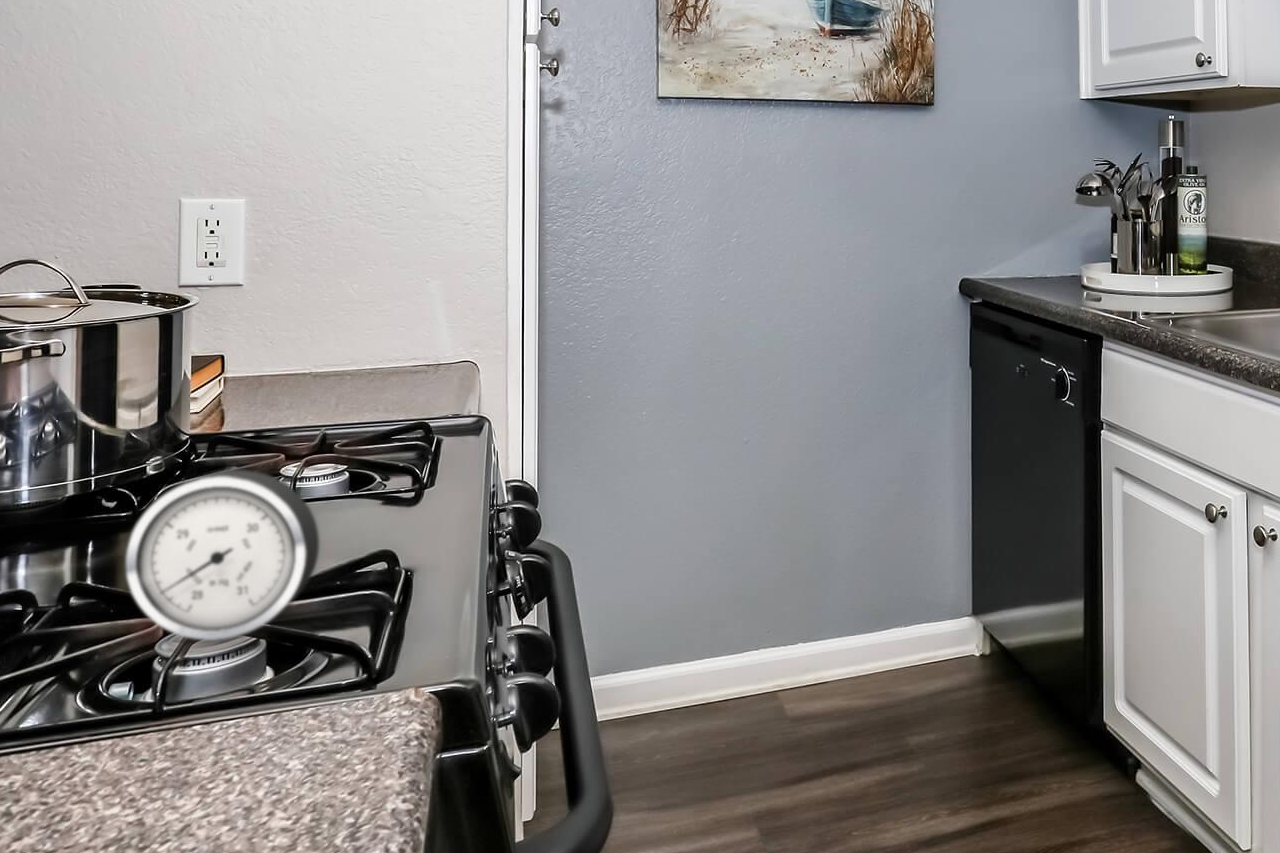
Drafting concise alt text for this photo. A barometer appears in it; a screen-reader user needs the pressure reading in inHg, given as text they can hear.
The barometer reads 28.3 inHg
